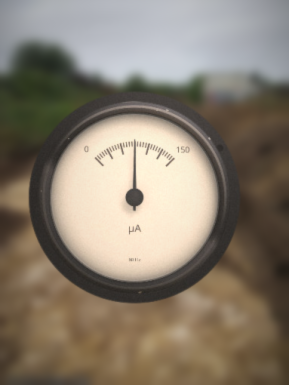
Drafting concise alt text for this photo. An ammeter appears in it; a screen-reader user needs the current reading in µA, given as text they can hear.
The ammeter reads 75 µA
